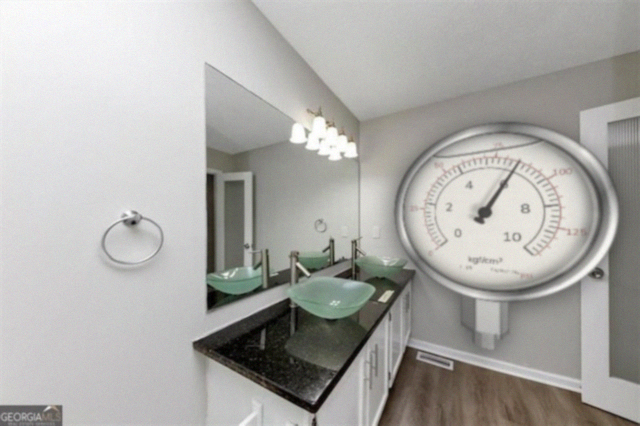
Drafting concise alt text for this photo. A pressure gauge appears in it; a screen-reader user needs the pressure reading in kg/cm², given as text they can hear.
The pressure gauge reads 6 kg/cm²
